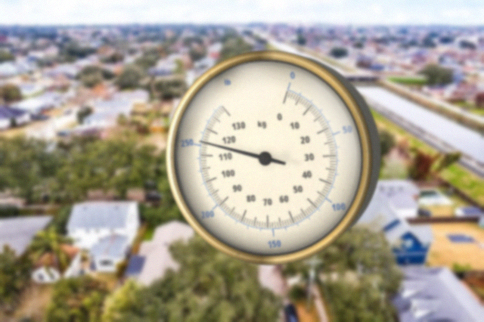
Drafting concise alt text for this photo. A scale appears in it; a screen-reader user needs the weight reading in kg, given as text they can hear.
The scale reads 115 kg
